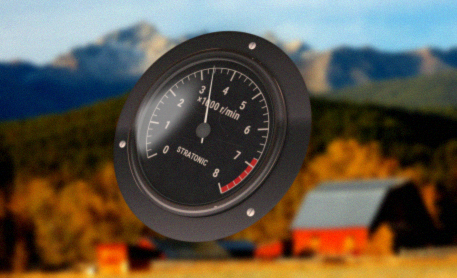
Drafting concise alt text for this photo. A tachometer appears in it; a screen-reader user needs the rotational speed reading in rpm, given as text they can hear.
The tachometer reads 3400 rpm
